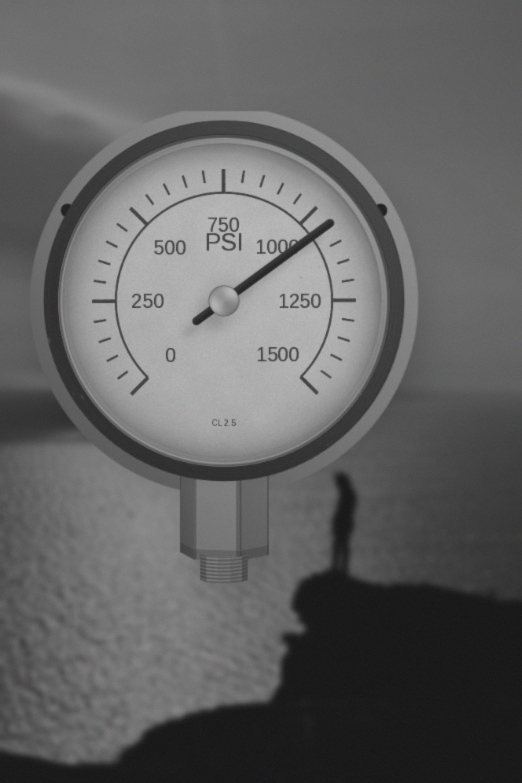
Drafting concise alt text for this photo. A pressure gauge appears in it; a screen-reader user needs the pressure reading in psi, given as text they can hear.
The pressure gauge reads 1050 psi
